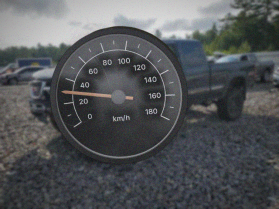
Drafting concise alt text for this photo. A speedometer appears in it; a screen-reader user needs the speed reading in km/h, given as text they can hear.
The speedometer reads 30 km/h
